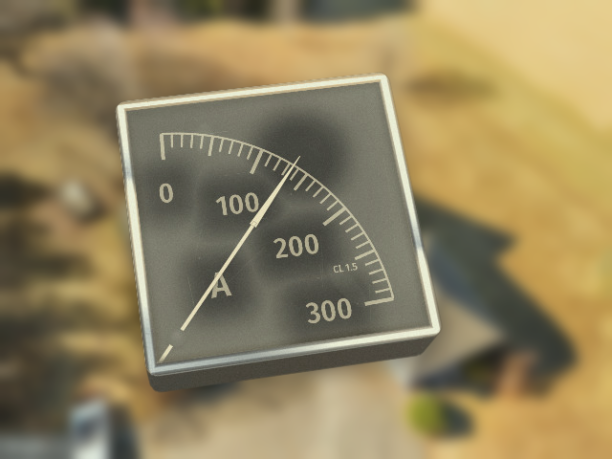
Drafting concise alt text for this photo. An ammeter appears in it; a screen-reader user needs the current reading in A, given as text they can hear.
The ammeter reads 135 A
